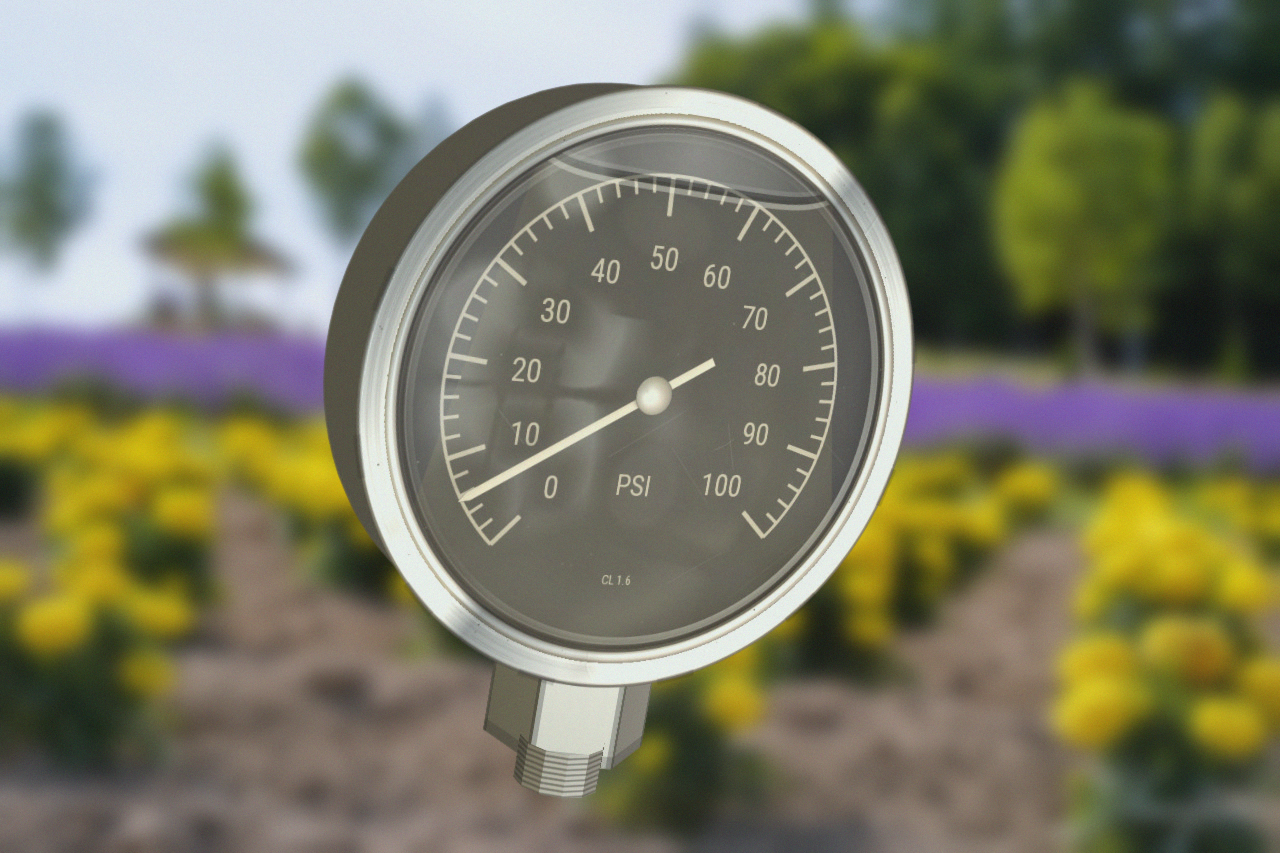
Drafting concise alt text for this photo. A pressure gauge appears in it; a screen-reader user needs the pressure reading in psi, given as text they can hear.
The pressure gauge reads 6 psi
